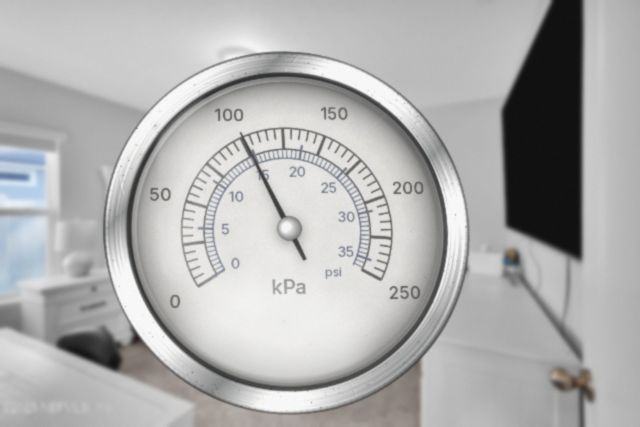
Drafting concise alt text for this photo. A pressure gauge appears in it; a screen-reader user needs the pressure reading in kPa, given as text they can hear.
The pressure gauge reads 100 kPa
